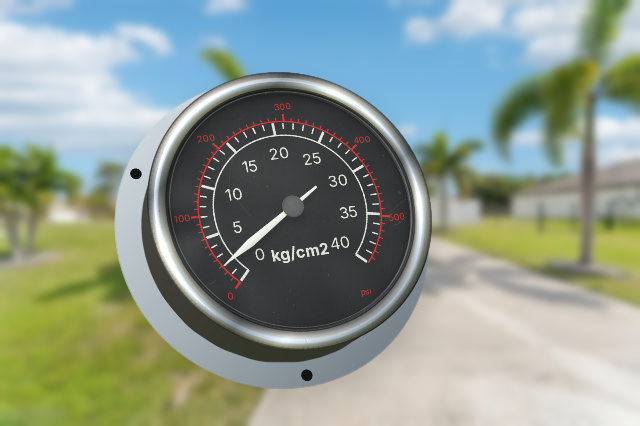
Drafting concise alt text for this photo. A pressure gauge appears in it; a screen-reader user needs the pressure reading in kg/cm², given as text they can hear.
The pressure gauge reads 2 kg/cm²
